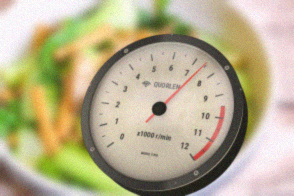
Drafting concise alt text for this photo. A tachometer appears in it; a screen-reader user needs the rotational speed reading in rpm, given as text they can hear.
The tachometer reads 7500 rpm
